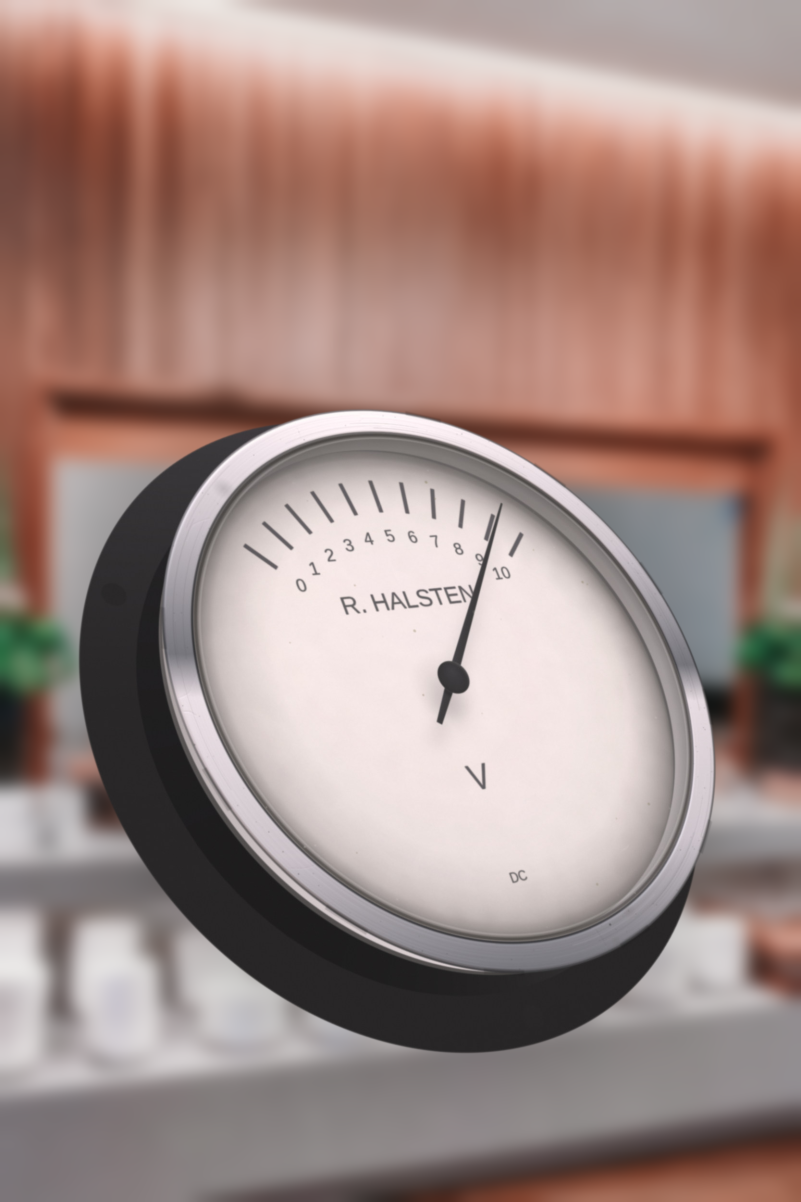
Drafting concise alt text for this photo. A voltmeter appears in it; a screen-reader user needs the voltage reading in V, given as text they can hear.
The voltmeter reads 9 V
